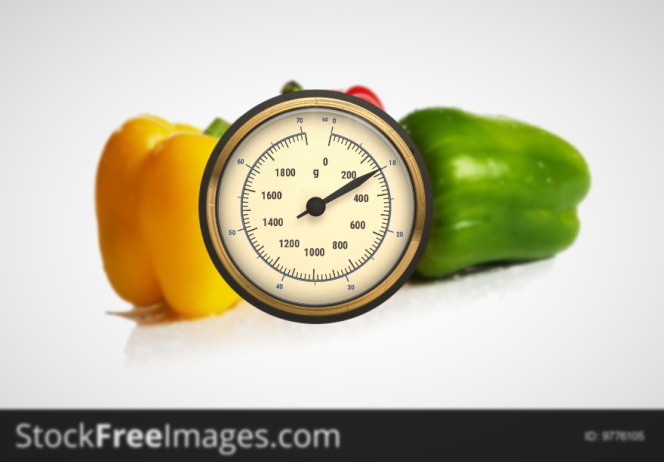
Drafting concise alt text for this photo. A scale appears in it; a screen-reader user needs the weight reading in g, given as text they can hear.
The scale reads 280 g
